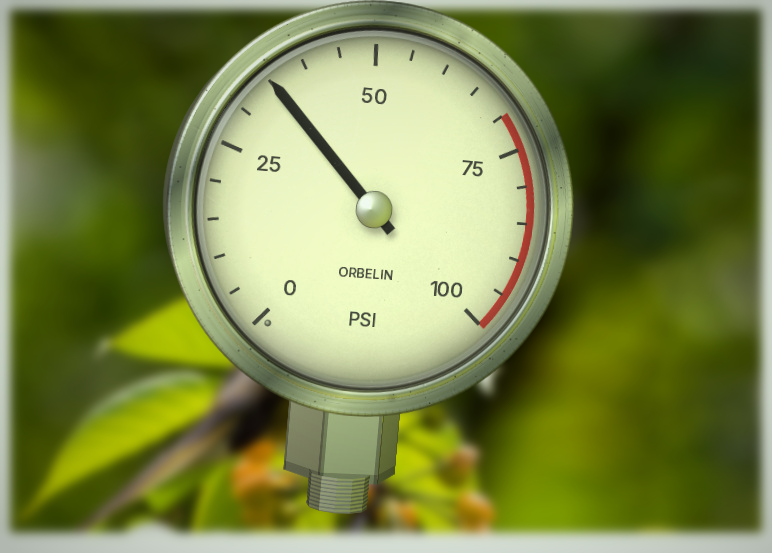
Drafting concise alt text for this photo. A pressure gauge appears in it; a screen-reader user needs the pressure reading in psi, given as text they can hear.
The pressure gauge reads 35 psi
